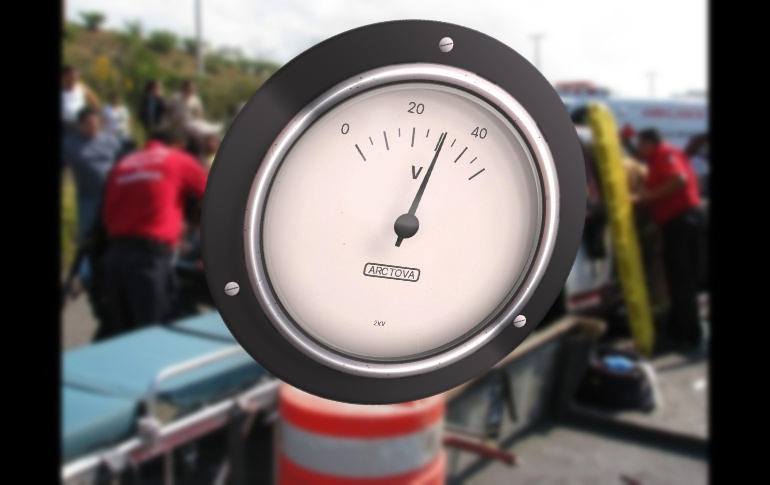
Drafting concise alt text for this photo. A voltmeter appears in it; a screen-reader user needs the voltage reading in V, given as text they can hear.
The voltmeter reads 30 V
